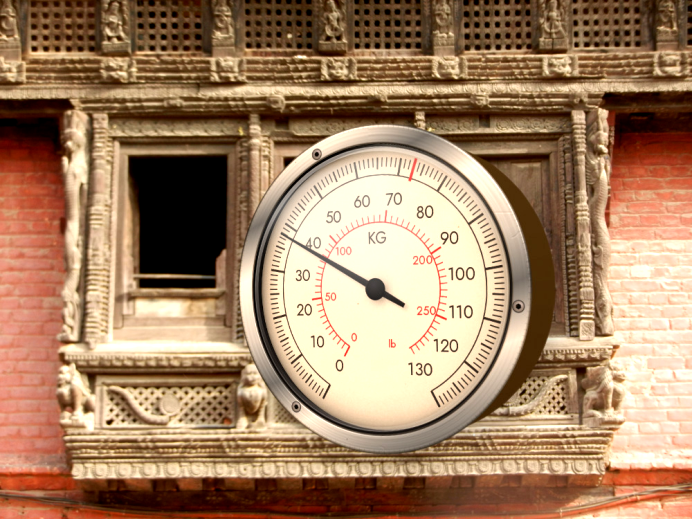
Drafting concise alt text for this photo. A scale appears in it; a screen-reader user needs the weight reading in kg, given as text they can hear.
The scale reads 38 kg
